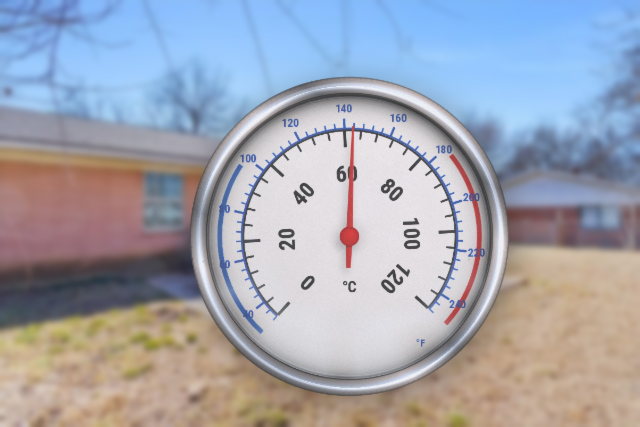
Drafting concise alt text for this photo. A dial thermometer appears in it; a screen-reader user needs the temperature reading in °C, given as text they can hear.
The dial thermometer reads 62 °C
